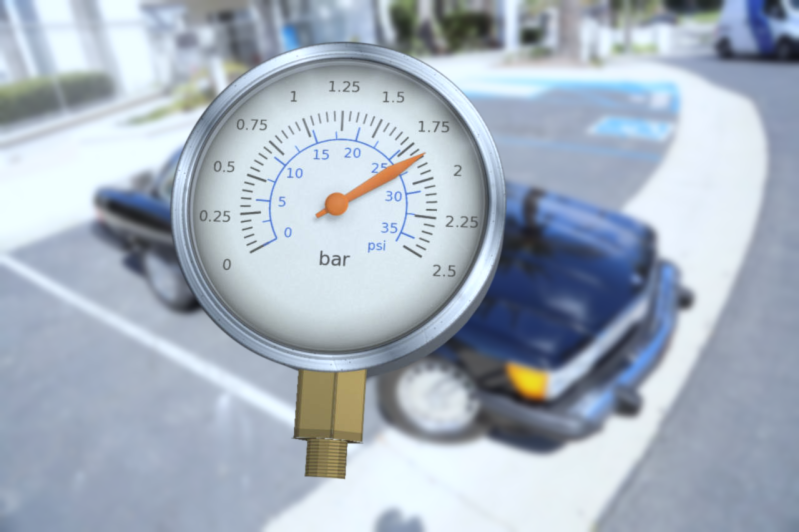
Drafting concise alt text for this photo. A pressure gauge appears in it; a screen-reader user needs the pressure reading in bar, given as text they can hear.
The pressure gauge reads 1.85 bar
